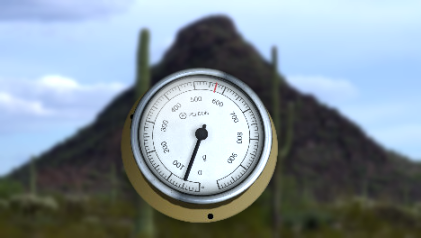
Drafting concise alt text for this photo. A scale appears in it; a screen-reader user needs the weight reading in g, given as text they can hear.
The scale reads 50 g
